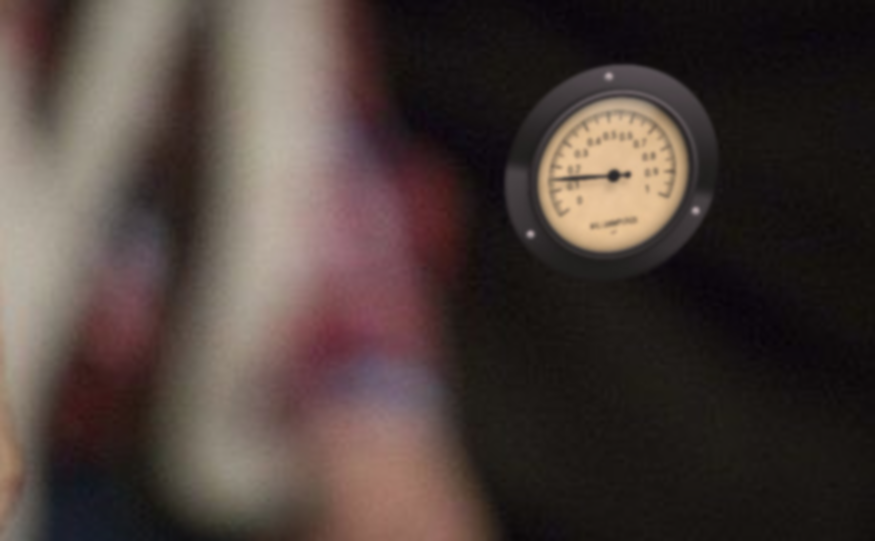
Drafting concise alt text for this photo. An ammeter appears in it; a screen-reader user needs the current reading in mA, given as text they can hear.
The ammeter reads 0.15 mA
